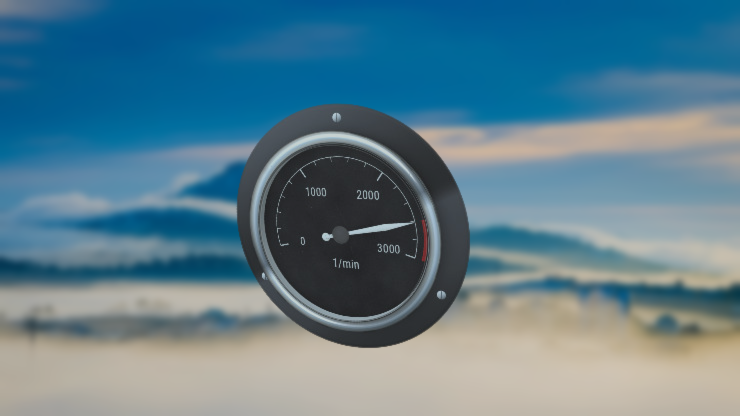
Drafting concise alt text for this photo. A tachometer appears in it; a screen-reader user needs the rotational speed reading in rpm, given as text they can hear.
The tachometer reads 2600 rpm
